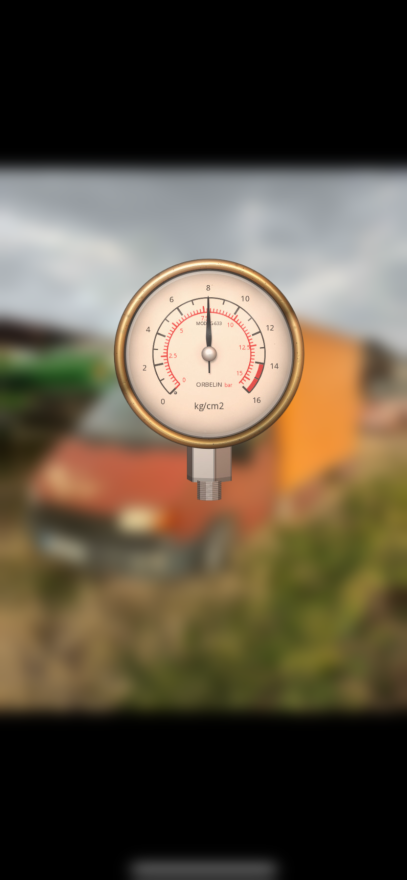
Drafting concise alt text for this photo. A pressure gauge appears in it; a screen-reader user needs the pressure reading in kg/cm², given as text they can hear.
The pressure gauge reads 8 kg/cm²
